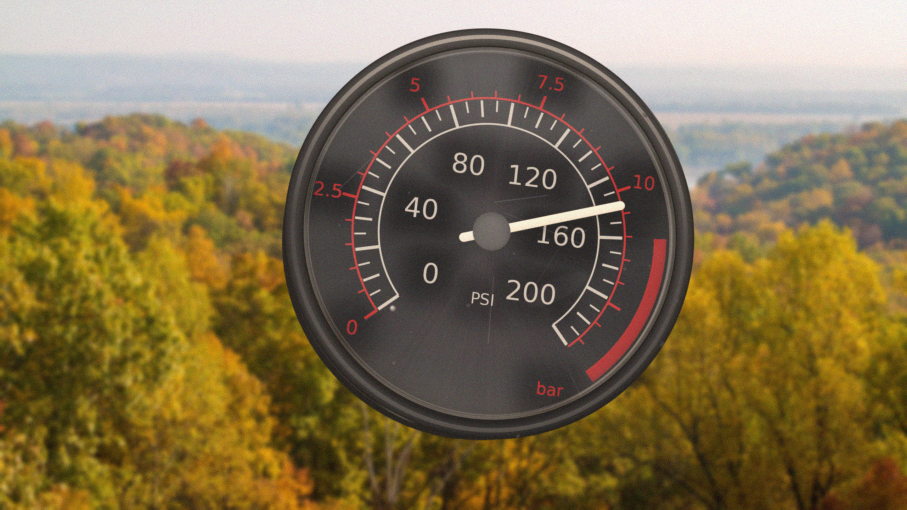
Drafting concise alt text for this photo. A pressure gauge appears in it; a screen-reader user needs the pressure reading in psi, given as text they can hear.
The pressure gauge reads 150 psi
